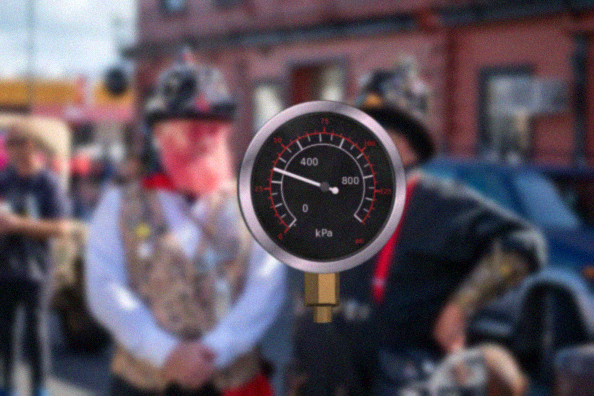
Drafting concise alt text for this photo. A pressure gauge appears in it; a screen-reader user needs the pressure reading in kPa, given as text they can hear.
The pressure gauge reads 250 kPa
